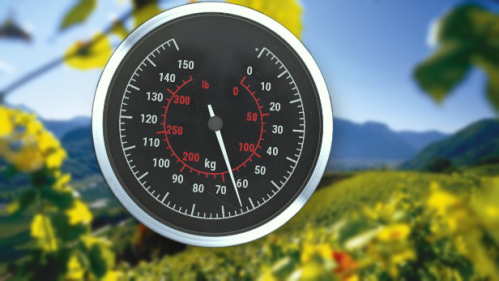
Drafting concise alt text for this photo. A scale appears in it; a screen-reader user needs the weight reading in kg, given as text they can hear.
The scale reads 64 kg
